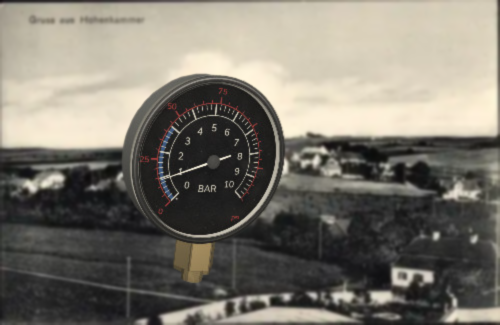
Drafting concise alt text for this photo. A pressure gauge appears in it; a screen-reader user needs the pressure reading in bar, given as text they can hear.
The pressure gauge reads 1 bar
